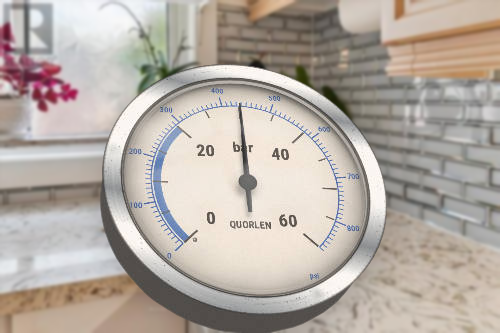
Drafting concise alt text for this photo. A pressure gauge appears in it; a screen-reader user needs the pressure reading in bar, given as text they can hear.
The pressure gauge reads 30 bar
